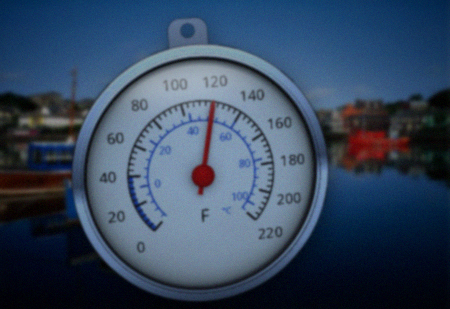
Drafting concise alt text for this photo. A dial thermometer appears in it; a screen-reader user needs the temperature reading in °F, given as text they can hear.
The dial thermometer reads 120 °F
